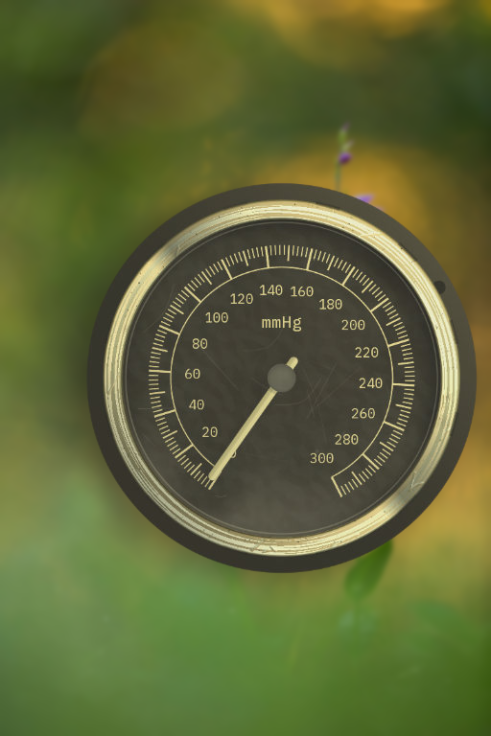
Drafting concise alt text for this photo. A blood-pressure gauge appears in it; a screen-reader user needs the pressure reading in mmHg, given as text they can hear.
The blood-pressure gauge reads 2 mmHg
